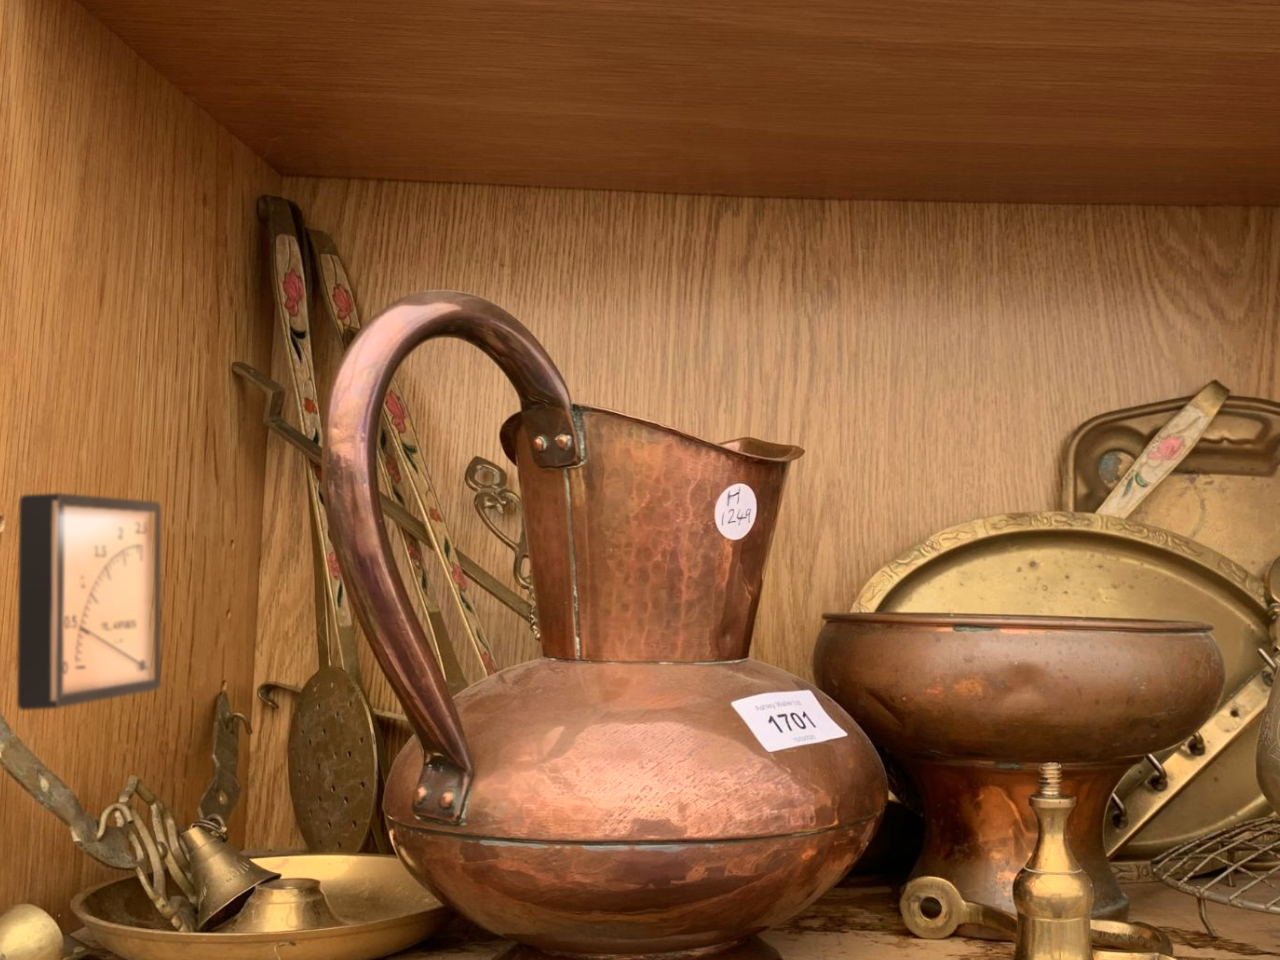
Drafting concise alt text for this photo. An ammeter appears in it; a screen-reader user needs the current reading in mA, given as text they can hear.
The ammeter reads 0.5 mA
